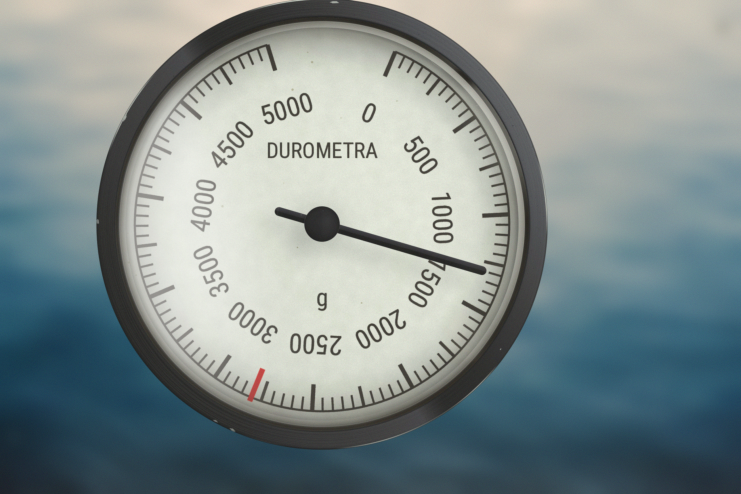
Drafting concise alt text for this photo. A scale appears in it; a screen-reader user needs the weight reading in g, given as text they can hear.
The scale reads 1300 g
